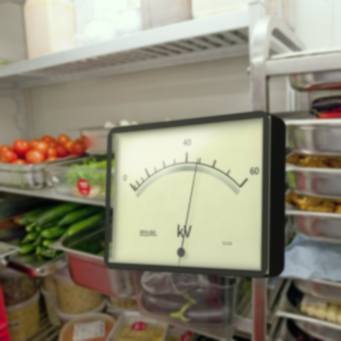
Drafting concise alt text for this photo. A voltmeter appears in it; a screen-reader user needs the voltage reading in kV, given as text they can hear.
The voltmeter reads 45 kV
